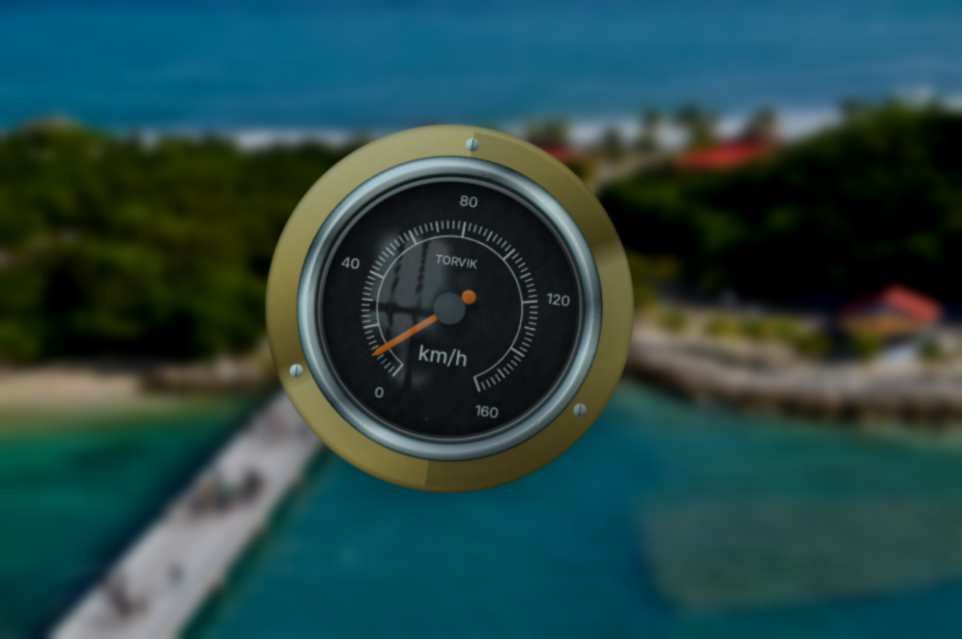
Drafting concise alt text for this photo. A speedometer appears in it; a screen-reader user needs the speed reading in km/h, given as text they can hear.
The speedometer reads 10 km/h
